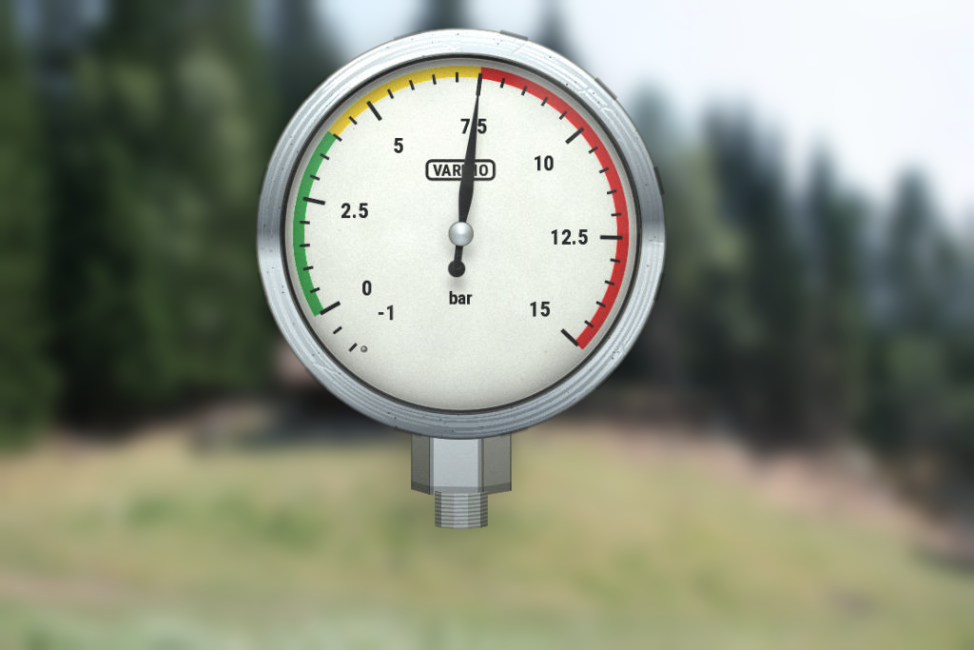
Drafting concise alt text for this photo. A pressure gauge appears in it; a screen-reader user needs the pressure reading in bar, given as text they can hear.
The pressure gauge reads 7.5 bar
